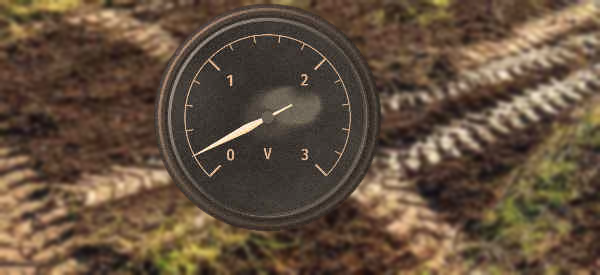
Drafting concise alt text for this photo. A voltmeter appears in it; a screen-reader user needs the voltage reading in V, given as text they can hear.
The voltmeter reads 0.2 V
